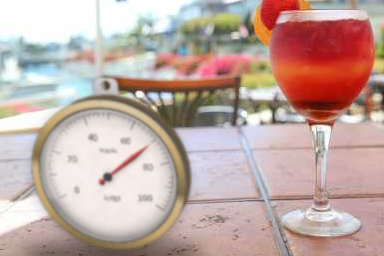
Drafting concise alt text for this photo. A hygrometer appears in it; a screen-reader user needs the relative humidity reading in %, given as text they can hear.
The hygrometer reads 70 %
